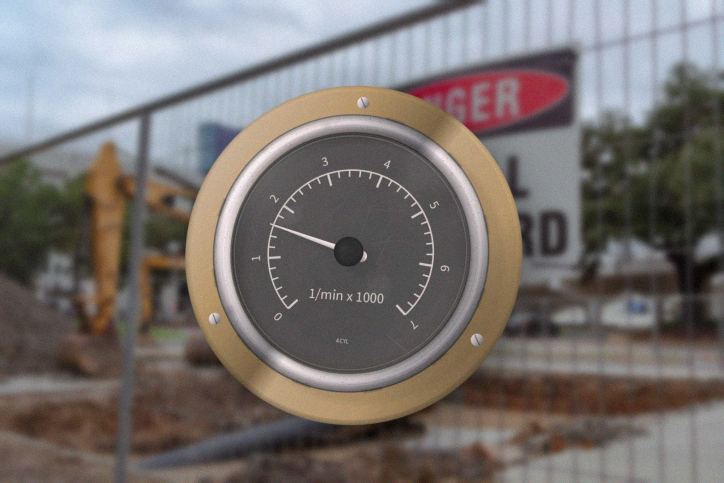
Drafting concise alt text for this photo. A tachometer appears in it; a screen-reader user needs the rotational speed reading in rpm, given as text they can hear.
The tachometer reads 1600 rpm
